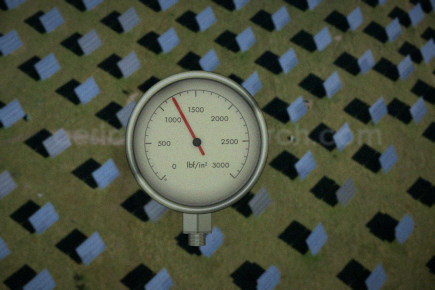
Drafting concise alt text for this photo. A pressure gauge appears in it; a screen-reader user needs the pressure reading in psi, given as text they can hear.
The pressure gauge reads 1200 psi
